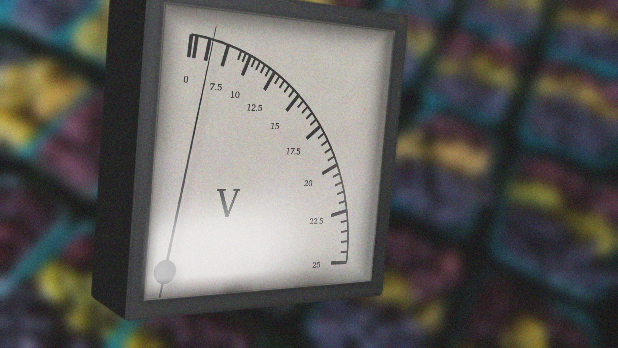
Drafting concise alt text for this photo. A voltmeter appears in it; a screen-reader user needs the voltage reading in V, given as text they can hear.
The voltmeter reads 5 V
